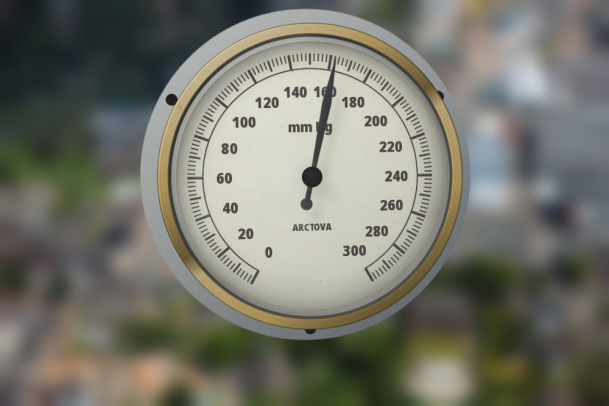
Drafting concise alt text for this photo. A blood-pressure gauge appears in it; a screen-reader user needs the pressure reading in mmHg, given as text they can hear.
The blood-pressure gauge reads 162 mmHg
